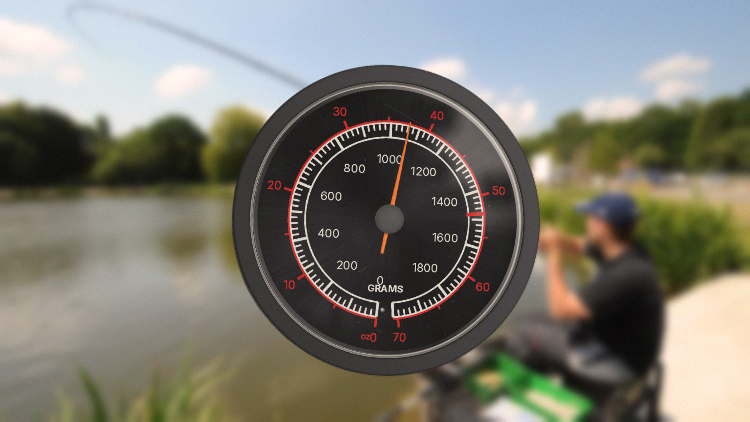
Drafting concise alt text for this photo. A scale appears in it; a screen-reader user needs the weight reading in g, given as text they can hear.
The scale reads 1060 g
